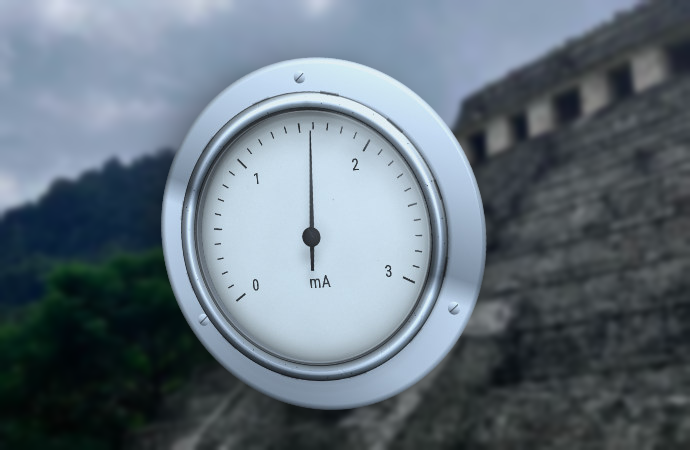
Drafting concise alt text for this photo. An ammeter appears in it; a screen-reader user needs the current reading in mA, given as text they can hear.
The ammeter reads 1.6 mA
